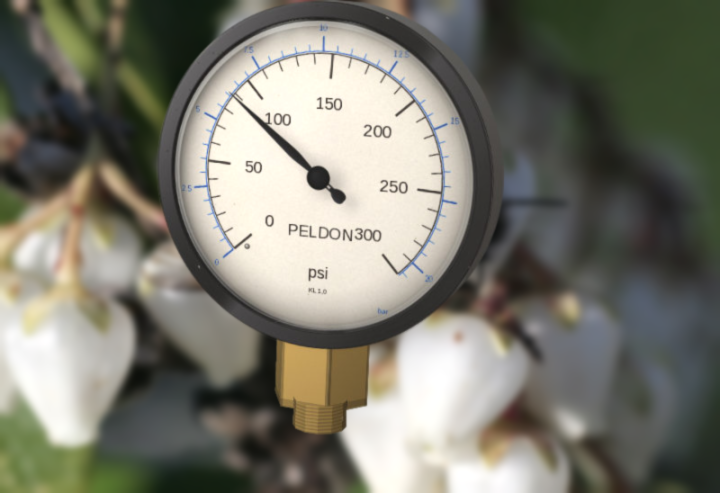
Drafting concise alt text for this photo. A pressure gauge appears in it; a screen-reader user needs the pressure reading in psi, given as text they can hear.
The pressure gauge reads 90 psi
